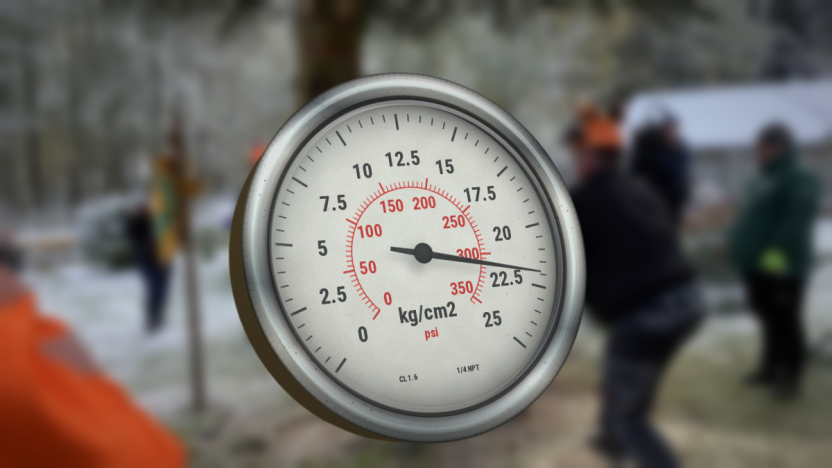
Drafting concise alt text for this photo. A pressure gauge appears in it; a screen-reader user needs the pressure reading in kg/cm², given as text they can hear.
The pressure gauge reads 22 kg/cm²
